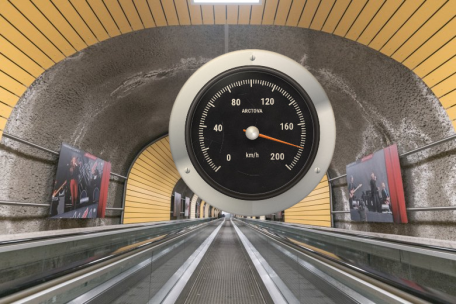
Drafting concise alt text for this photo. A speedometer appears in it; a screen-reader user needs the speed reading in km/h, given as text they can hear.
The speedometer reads 180 km/h
